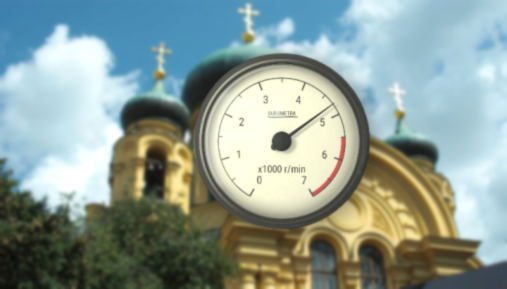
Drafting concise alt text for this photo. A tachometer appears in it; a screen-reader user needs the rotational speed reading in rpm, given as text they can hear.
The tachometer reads 4750 rpm
